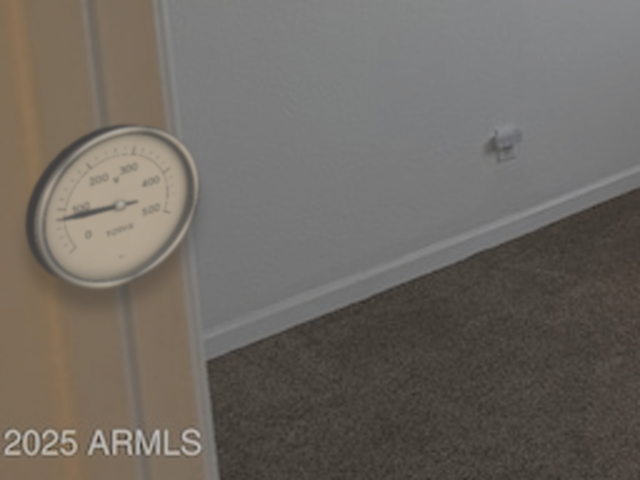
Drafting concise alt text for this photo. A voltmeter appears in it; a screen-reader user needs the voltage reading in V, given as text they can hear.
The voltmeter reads 80 V
